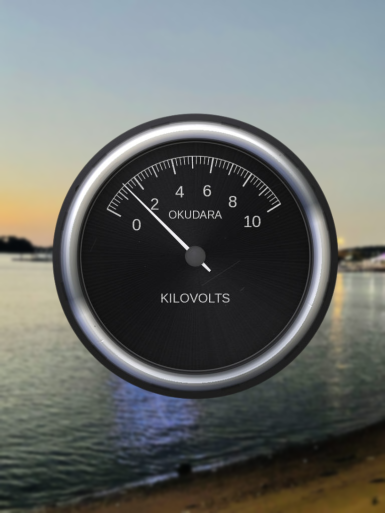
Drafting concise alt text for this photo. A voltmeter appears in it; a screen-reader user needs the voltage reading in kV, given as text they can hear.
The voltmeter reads 1.4 kV
